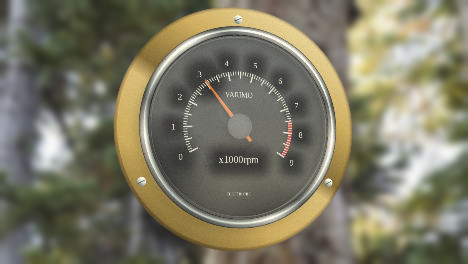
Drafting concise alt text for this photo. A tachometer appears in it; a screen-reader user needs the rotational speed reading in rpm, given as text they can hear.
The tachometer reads 3000 rpm
